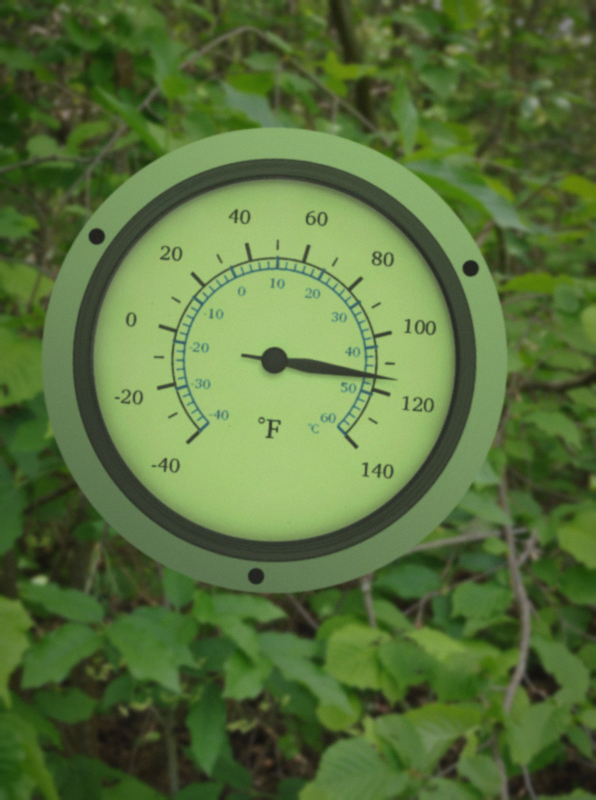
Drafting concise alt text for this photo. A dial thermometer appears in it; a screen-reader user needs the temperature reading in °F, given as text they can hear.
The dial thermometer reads 115 °F
